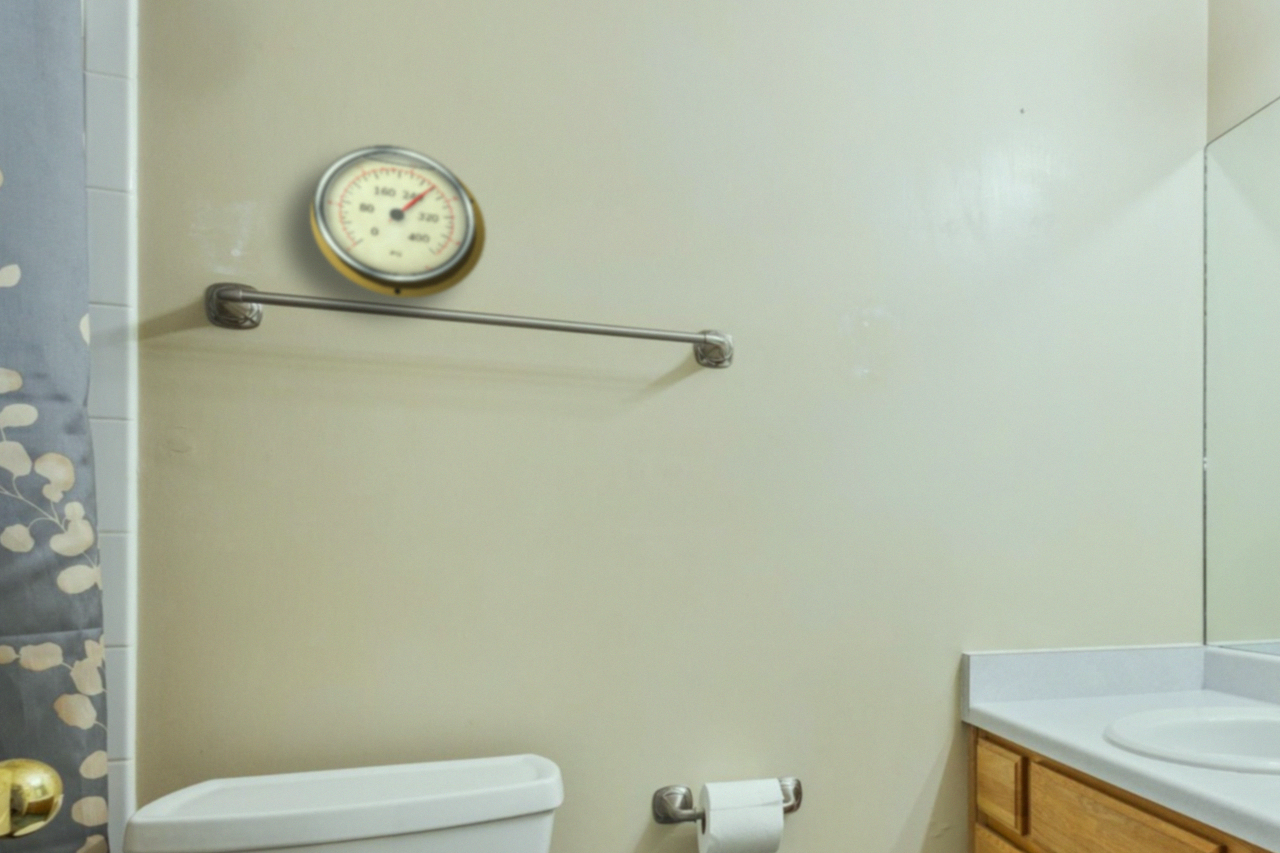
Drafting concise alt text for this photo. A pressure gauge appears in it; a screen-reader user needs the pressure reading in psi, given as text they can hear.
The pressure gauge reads 260 psi
